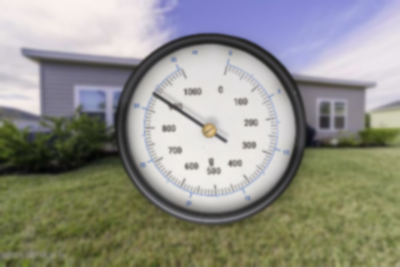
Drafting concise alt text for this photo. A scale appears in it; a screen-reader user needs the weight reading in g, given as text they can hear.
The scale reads 900 g
